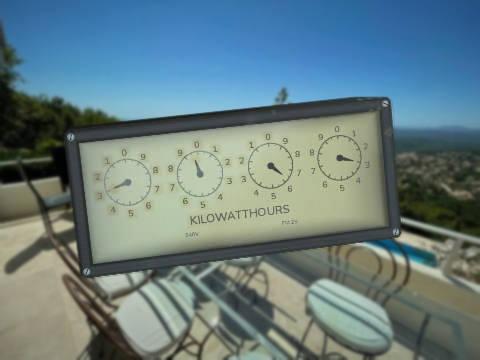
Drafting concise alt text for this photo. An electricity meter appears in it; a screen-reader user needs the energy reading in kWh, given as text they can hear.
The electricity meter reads 2963 kWh
